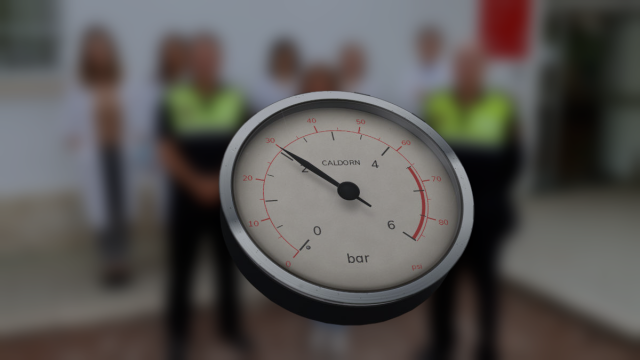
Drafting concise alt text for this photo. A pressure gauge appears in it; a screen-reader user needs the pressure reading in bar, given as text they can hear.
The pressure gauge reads 2 bar
